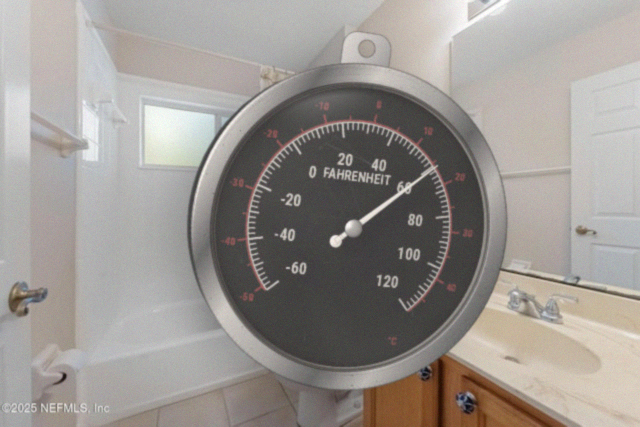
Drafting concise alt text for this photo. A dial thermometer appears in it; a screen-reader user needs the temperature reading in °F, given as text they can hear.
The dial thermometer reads 60 °F
